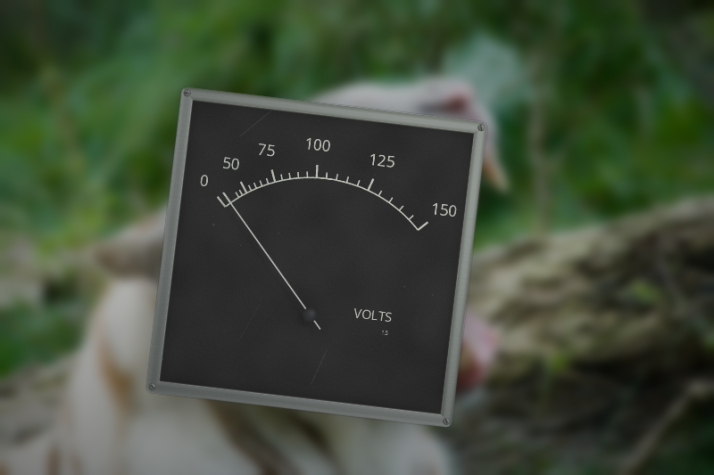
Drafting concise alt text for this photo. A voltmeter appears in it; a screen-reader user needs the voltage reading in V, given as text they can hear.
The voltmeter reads 25 V
